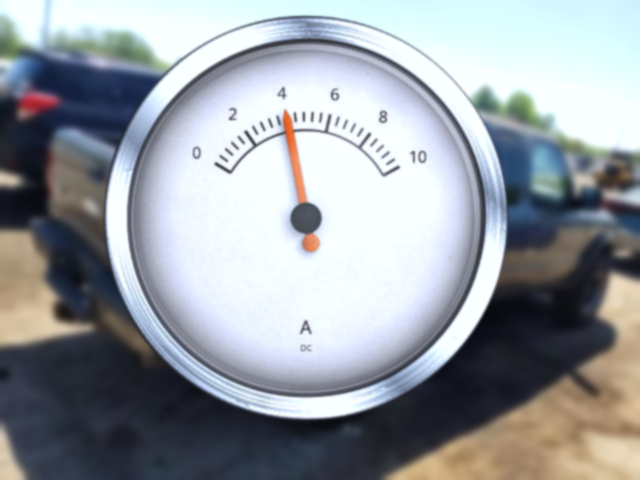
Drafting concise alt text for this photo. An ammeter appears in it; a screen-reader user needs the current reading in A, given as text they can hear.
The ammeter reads 4 A
